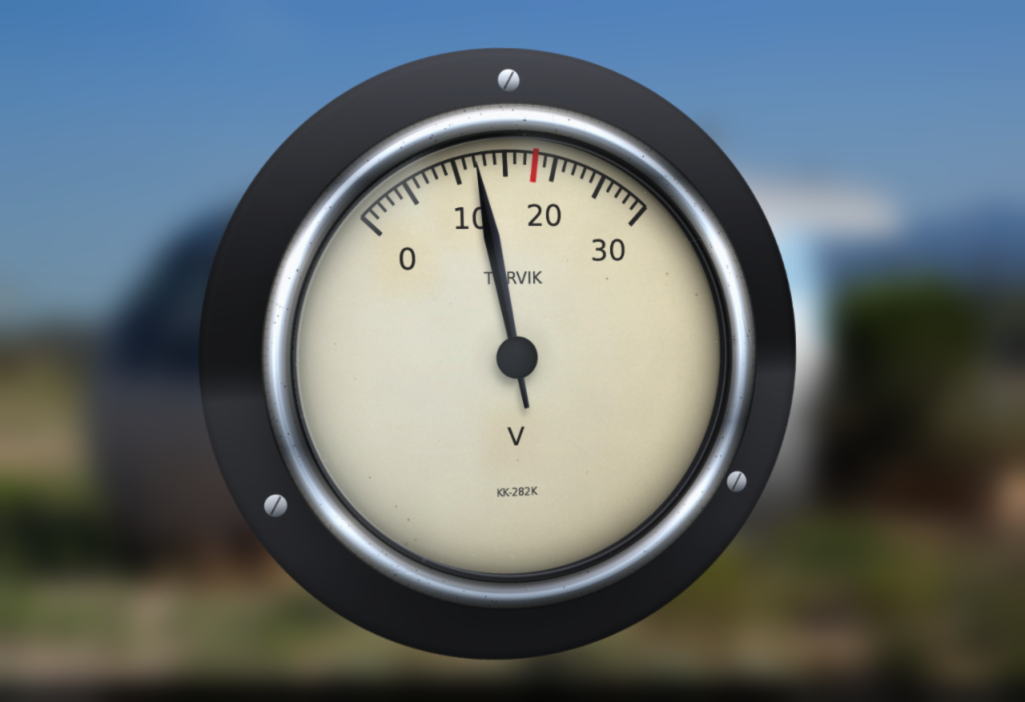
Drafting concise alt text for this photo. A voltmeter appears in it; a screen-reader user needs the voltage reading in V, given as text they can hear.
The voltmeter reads 12 V
